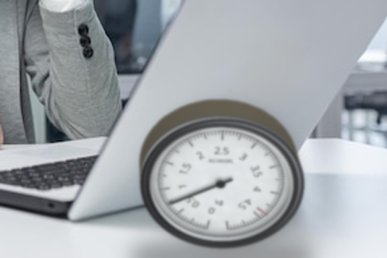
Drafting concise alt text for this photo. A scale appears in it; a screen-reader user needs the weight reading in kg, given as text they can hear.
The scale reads 0.75 kg
